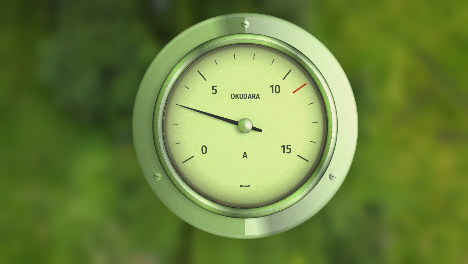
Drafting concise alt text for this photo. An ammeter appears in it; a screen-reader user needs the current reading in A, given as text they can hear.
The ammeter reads 3 A
